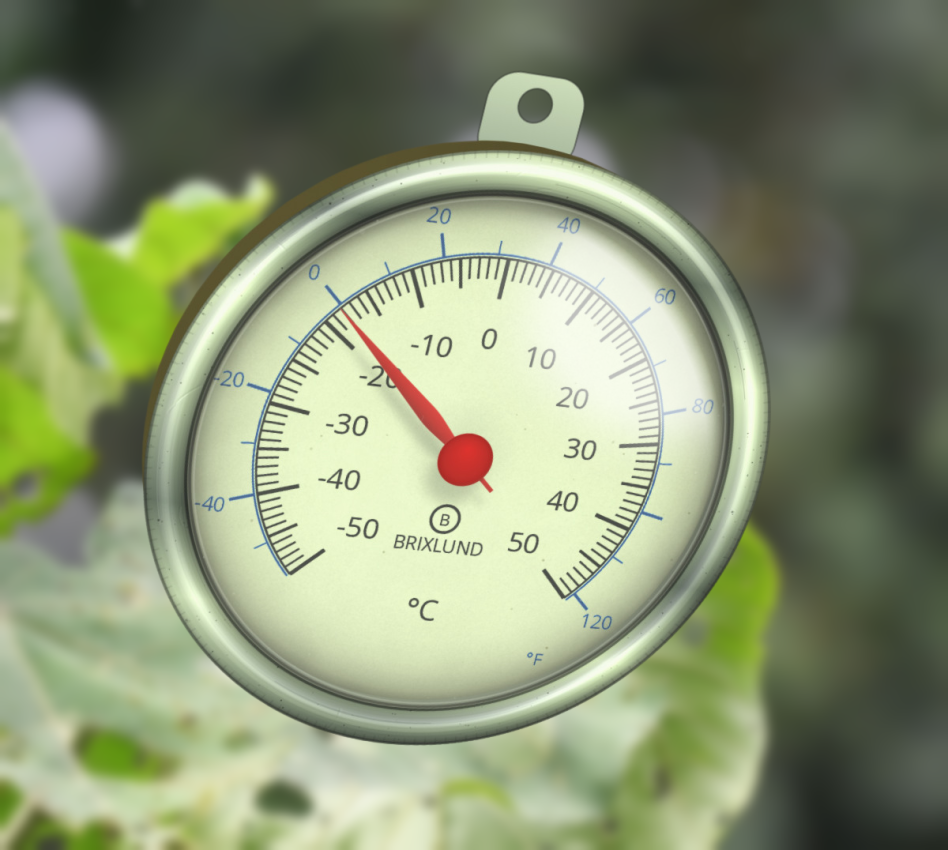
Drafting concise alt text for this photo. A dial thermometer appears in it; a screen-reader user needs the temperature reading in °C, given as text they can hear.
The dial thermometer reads -18 °C
